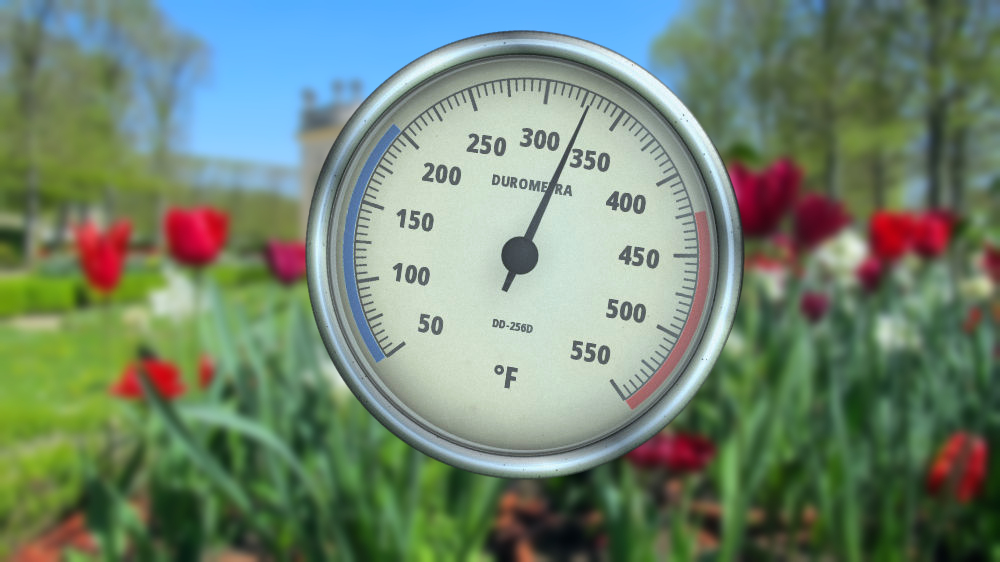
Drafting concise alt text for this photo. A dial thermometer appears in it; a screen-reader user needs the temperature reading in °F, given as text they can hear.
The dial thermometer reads 330 °F
